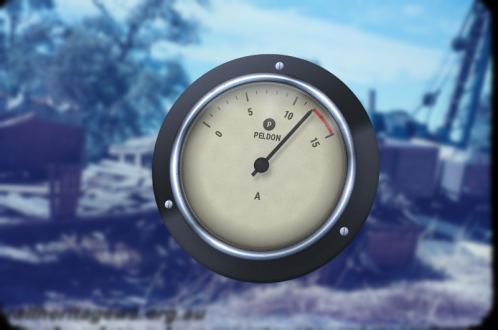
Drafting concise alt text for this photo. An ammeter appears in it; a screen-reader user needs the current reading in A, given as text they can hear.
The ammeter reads 12 A
